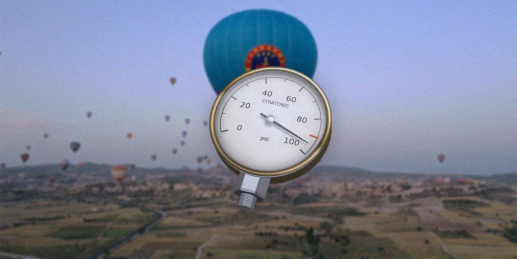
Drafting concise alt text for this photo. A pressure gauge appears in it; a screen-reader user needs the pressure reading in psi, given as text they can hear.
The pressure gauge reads 95 psi
